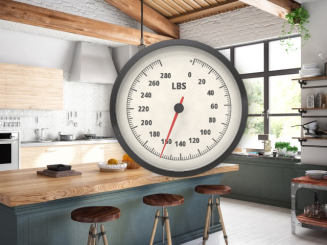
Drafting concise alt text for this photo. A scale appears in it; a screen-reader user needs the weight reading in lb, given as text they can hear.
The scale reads 160 lb
